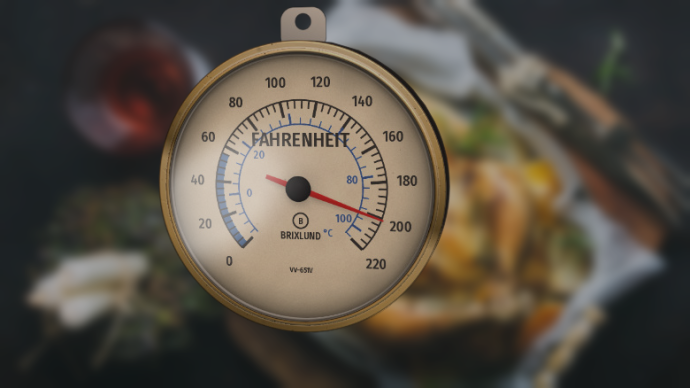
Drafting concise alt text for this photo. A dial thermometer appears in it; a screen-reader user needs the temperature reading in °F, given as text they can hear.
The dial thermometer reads 200 °F
